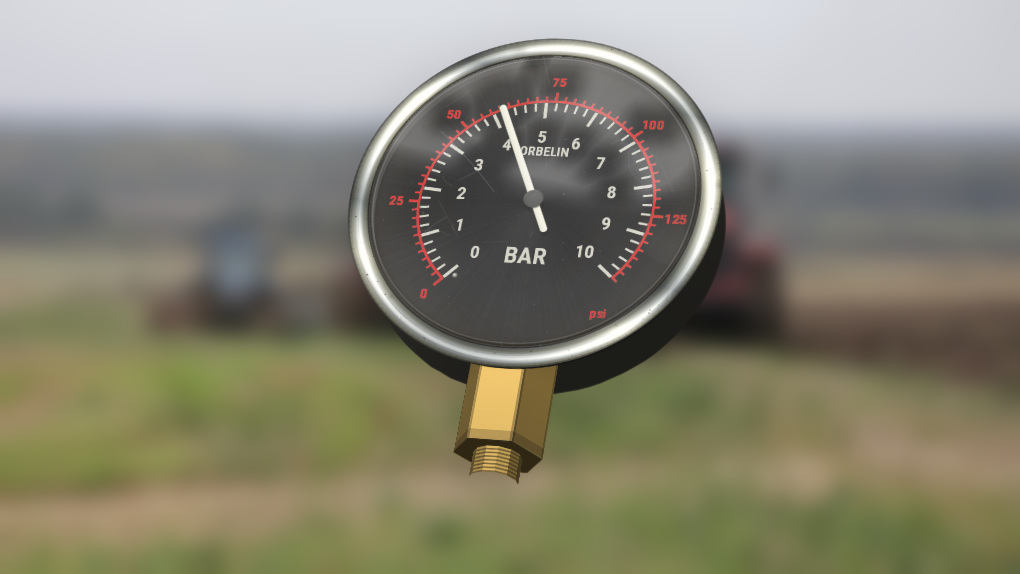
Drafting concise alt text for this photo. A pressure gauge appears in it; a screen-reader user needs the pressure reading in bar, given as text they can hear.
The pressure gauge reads 4.2 bar
